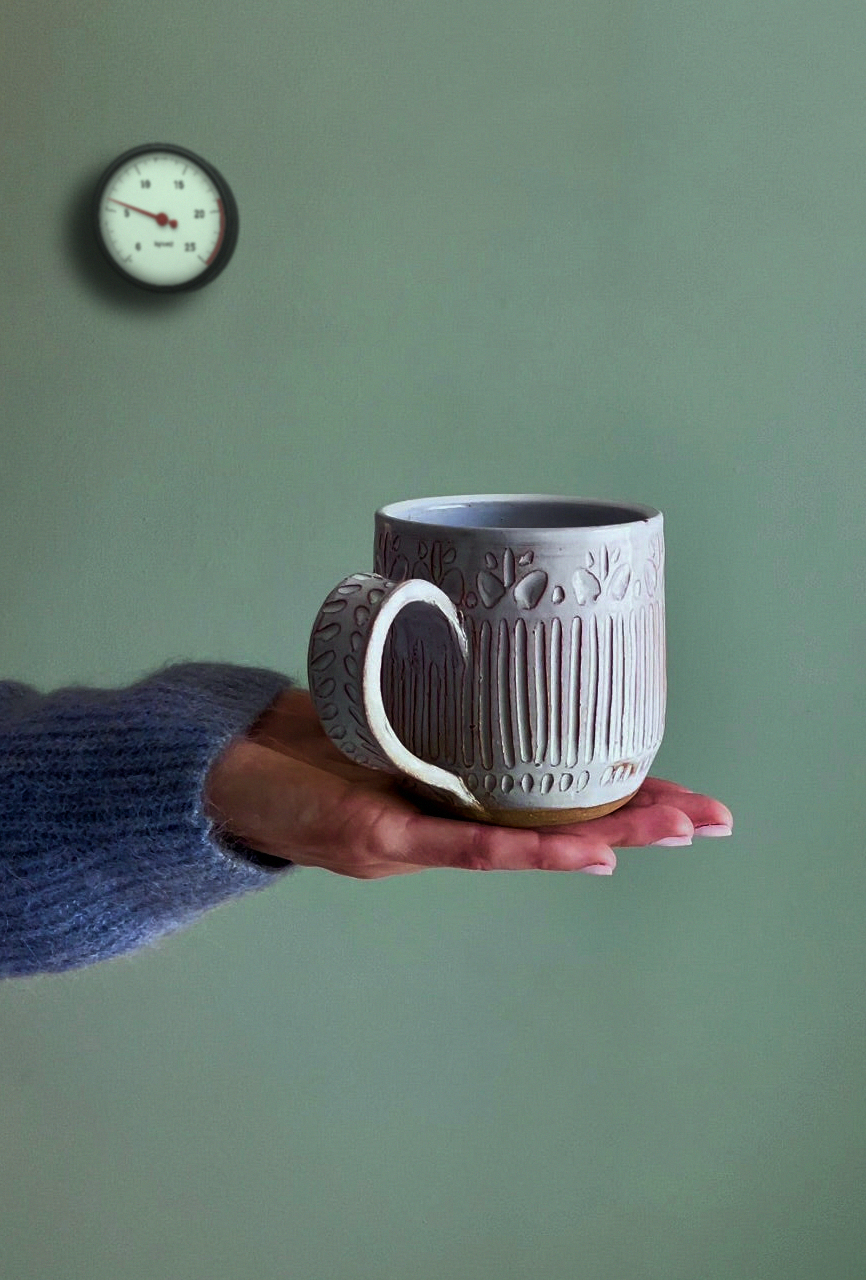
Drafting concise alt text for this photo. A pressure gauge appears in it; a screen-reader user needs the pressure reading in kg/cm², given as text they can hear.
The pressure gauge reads 6 kg/cm²
